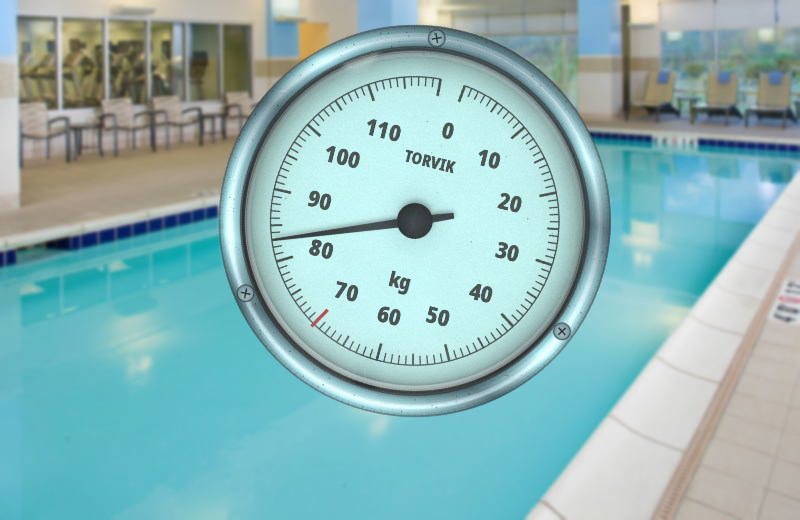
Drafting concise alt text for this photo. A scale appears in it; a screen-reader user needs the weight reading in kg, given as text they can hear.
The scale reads 83 kg
